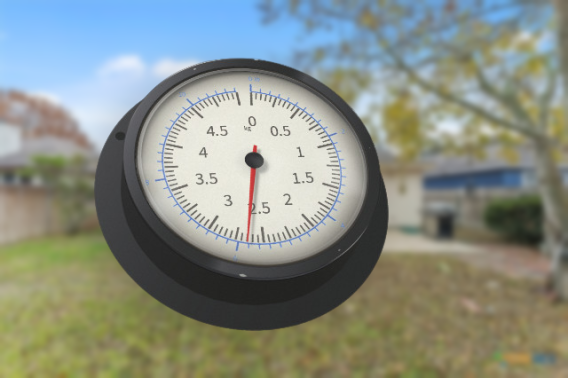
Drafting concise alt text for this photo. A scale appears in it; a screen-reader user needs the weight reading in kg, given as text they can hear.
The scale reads 2.65 kg
